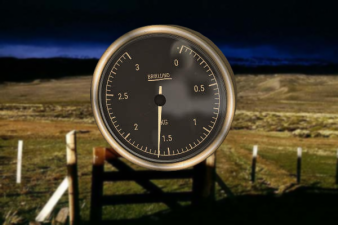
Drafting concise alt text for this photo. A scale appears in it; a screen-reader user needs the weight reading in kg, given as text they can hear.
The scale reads 1.6 kg
